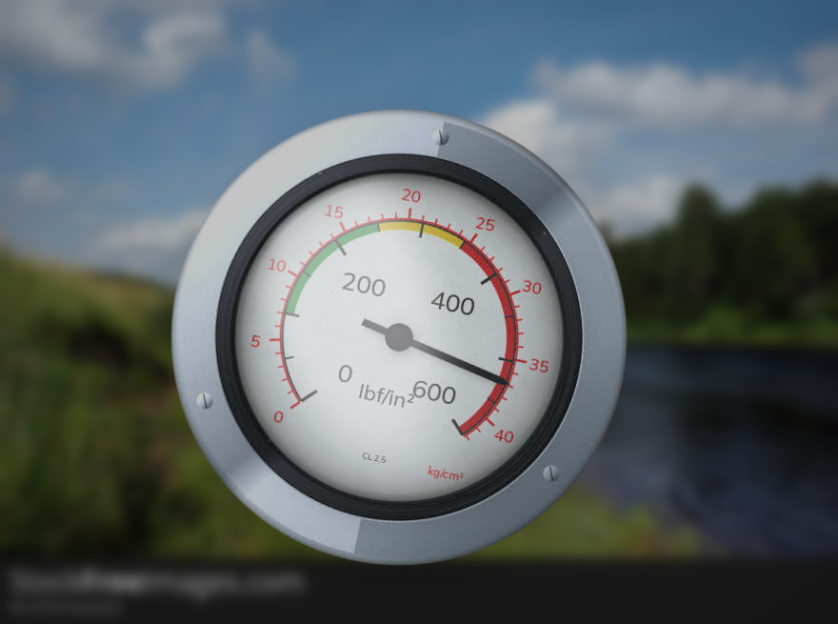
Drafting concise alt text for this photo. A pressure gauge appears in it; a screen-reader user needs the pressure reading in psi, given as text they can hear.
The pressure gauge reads 525 psi
